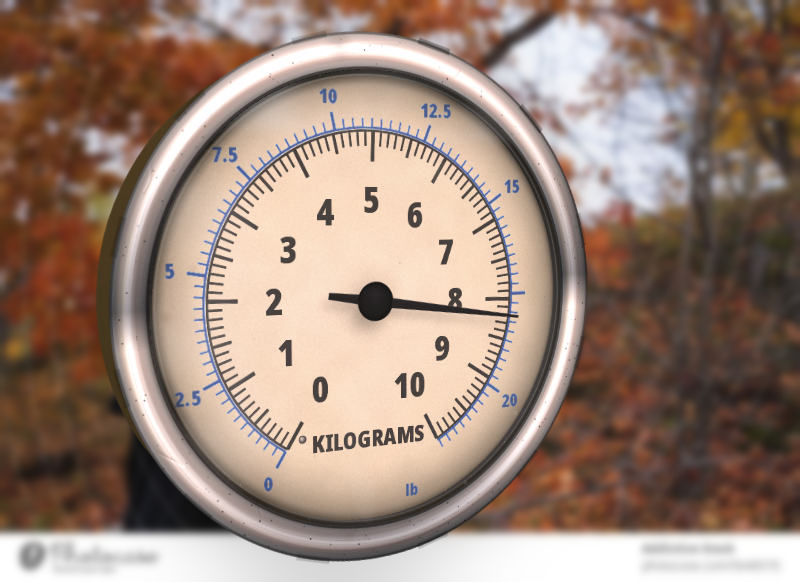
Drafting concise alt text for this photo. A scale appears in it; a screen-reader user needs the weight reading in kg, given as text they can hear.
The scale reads 8.2 kg
